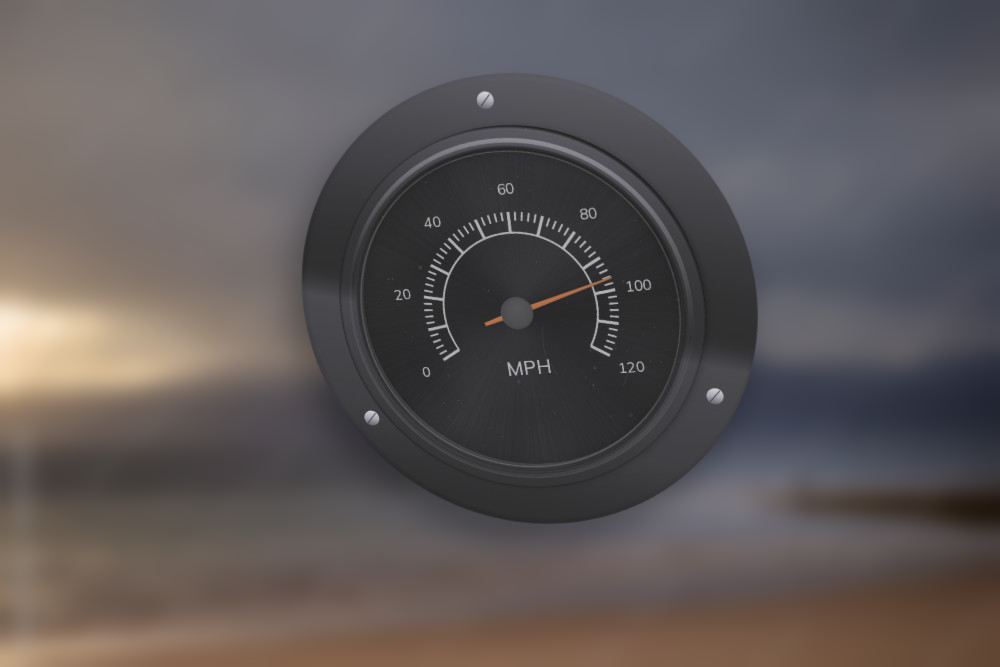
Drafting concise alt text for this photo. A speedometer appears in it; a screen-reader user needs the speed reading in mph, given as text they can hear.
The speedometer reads 96 mph
